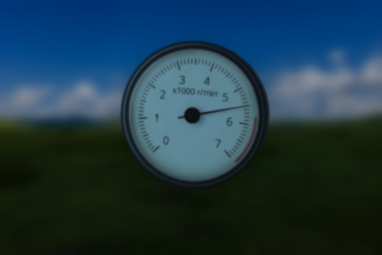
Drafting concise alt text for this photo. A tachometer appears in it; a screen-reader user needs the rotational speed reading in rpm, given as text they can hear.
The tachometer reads 5500 rpm
